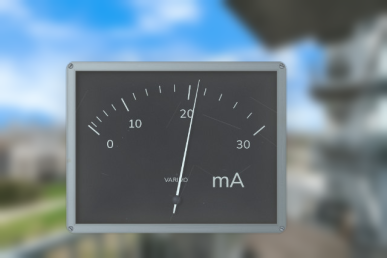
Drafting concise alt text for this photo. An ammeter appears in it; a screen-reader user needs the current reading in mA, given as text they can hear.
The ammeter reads 21 mA
